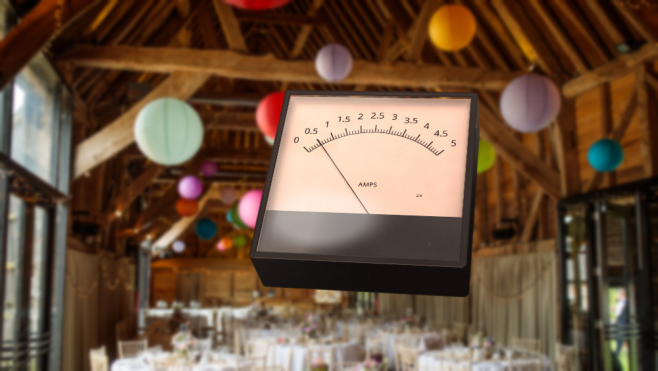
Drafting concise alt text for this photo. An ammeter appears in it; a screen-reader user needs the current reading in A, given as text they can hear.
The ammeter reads 0.5 A
